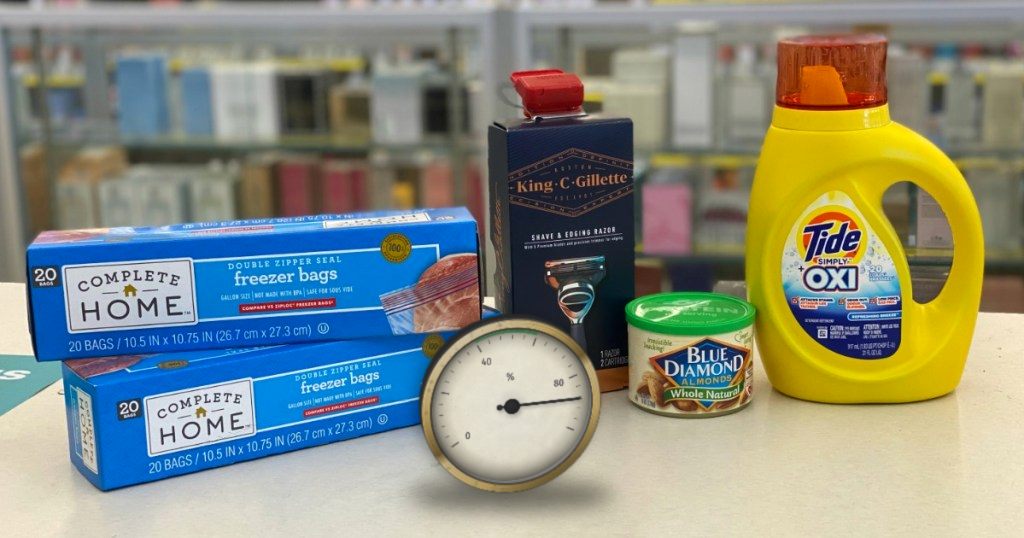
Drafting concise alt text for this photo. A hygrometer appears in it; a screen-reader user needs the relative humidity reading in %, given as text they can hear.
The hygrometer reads 88 %
